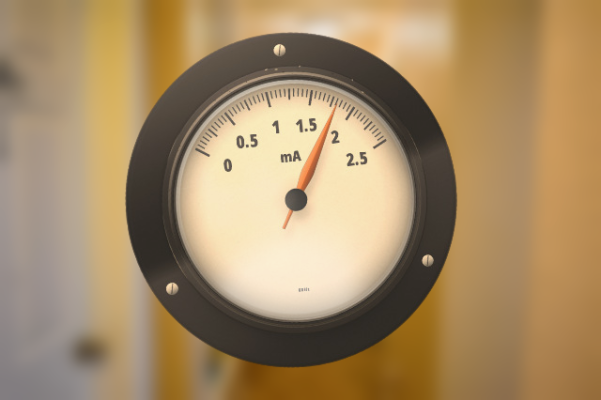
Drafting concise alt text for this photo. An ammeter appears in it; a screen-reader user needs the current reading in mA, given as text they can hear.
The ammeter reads 1.8 mA
